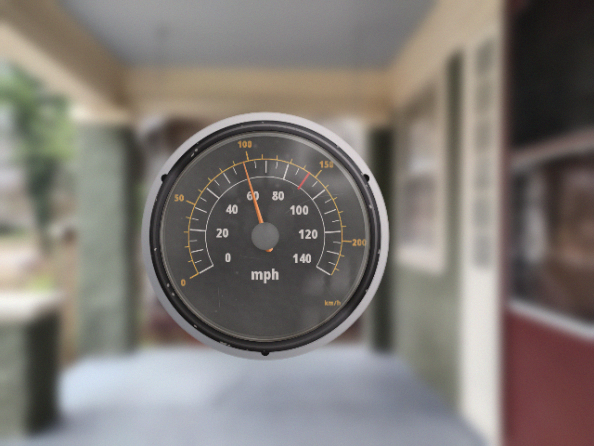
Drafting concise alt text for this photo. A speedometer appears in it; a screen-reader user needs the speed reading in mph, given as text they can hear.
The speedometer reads 60 mph
